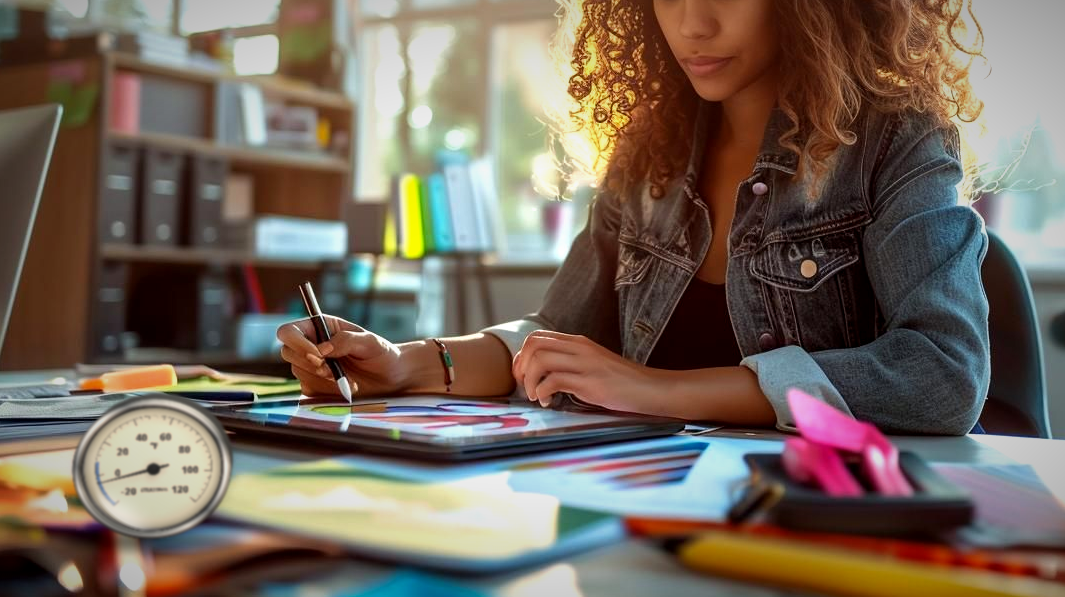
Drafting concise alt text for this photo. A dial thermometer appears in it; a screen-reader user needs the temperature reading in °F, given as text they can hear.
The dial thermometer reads -4 °F
